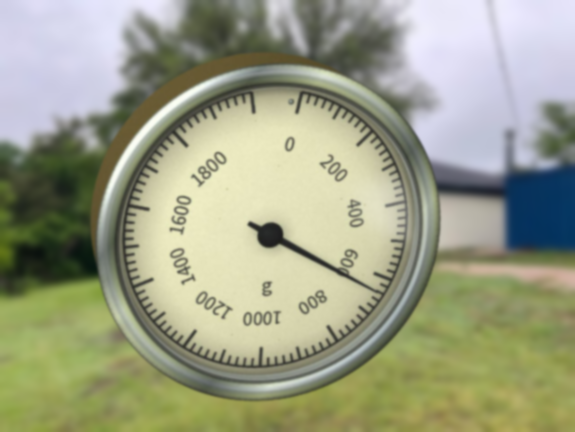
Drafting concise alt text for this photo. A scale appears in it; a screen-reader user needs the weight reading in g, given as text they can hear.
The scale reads 640 g
